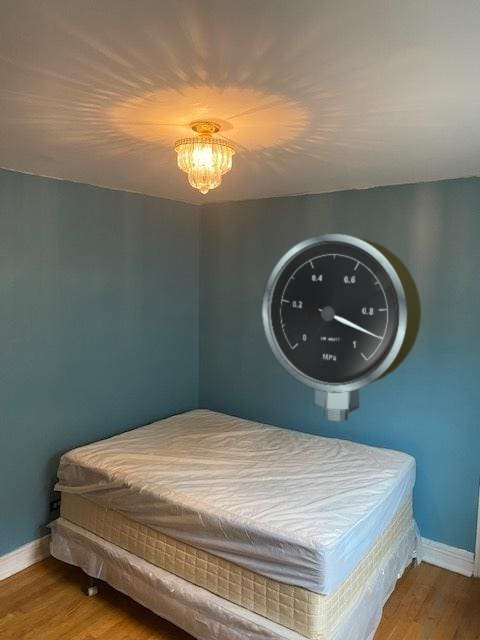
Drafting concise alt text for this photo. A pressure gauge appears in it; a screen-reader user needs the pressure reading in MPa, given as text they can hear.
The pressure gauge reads 0.9 MPa
